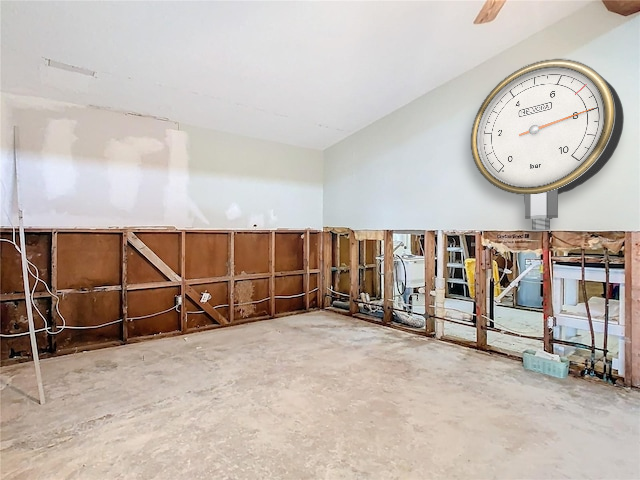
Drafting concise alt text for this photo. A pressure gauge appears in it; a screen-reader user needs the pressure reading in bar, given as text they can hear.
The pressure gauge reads 8 bar
